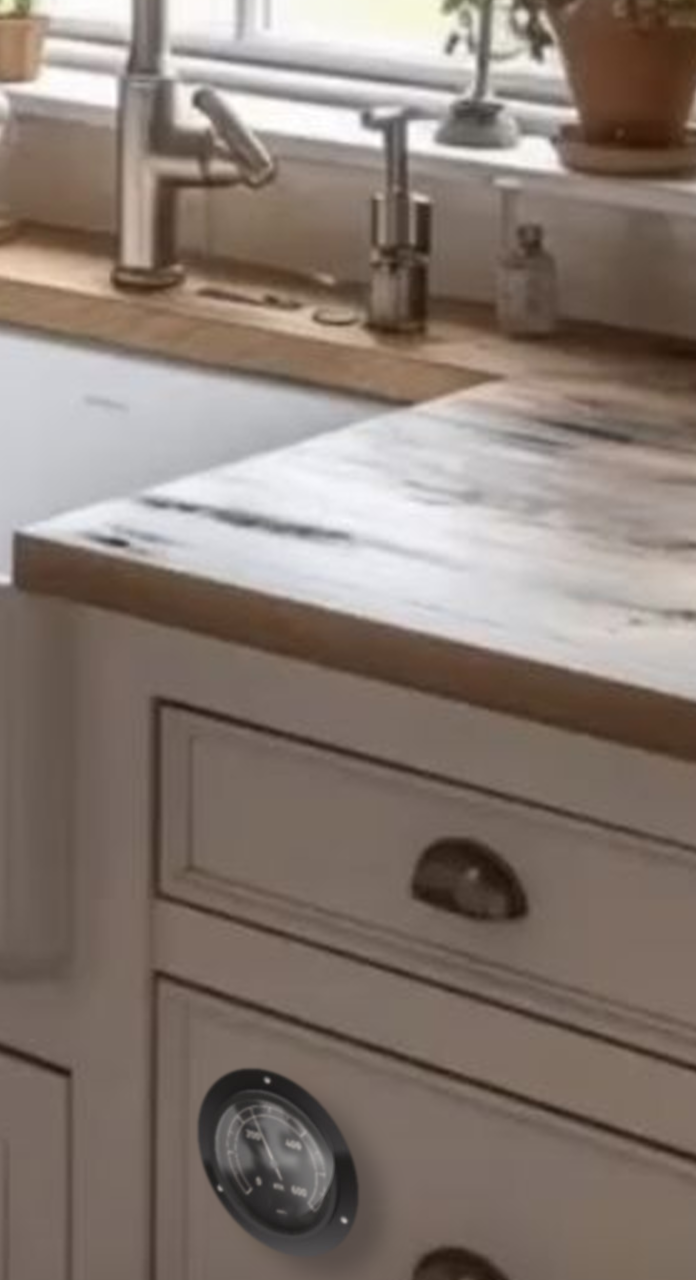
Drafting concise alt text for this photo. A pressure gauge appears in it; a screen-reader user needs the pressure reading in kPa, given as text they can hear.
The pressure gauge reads 250 kPa
